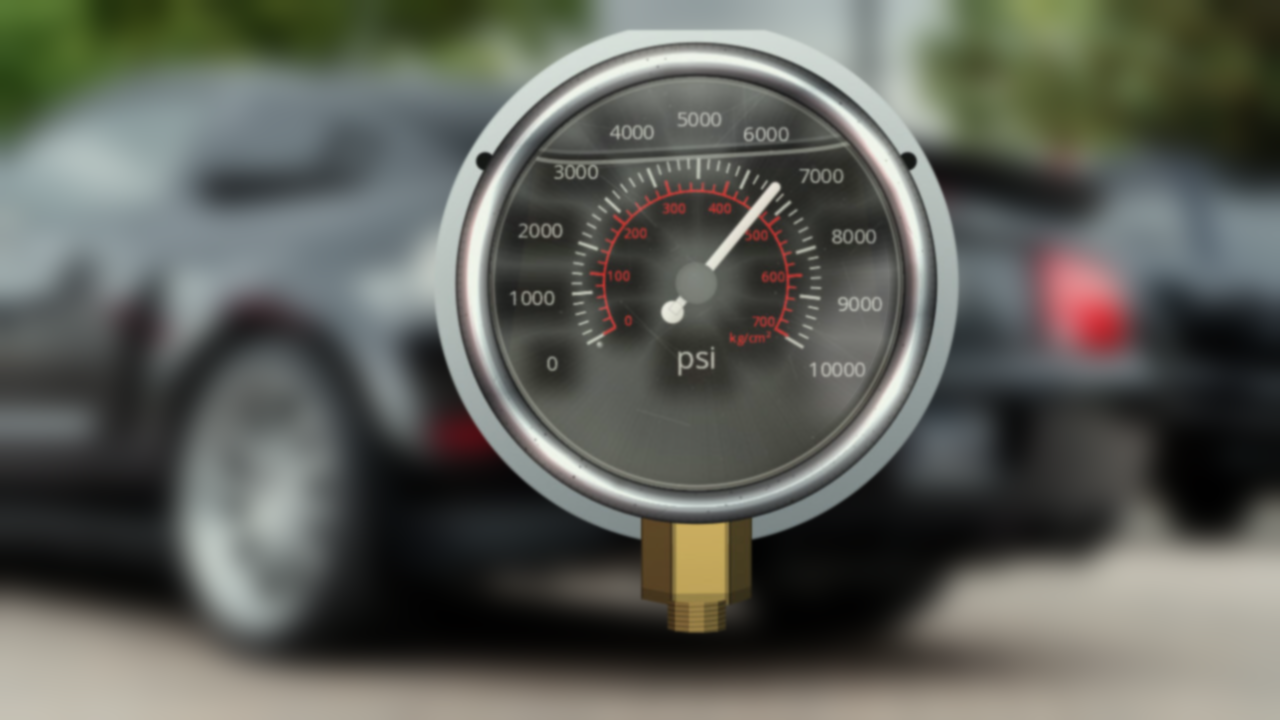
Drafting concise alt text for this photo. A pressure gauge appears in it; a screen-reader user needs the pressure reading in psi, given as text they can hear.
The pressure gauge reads 6600 psi
